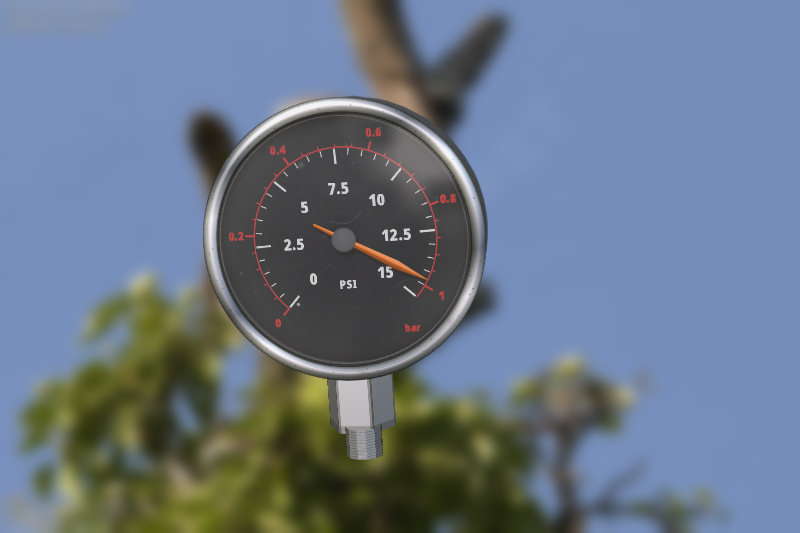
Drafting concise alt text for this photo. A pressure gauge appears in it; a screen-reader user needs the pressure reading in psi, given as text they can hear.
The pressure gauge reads 14.25 psi
